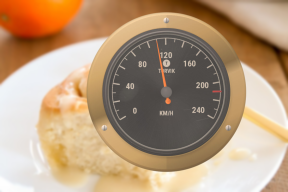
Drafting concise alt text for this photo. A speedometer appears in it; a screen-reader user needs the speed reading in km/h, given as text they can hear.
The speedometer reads 110 km/h
